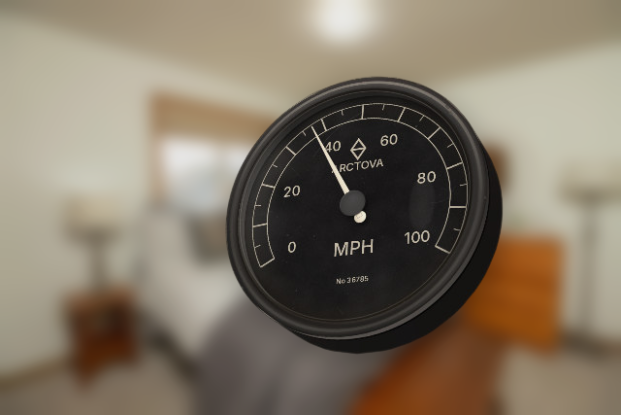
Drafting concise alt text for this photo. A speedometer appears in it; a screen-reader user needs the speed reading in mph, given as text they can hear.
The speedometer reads 37.5 mph
